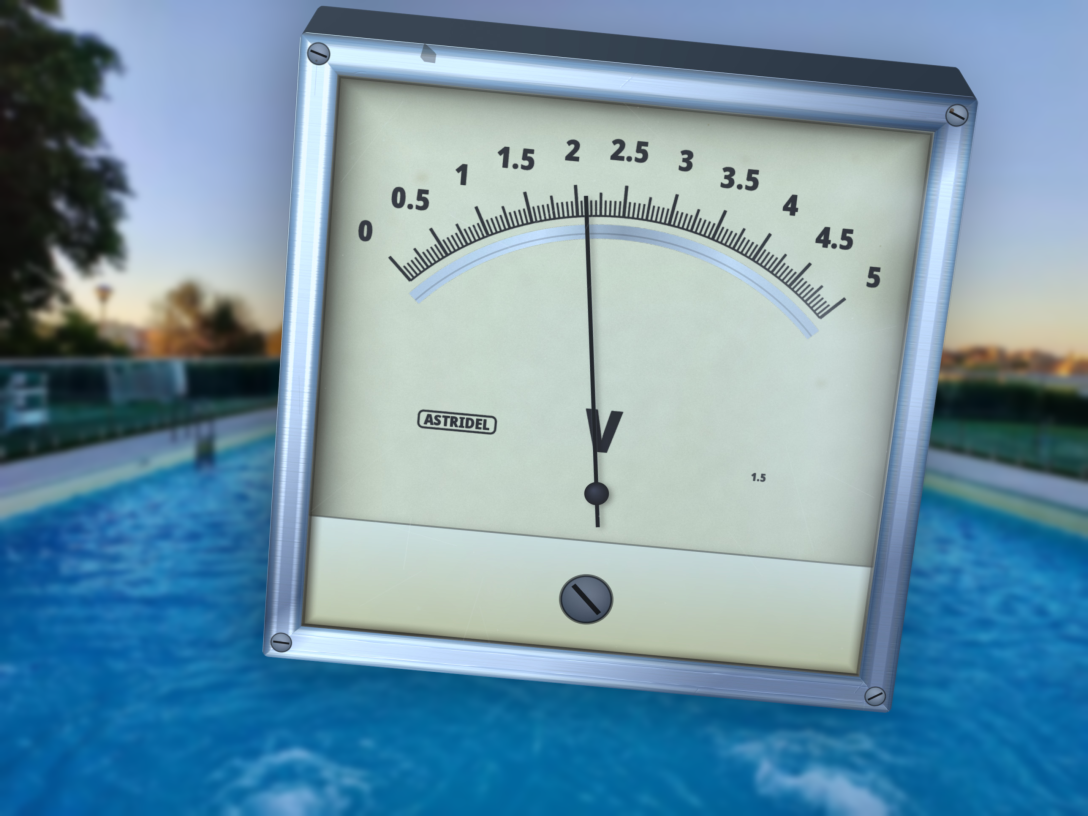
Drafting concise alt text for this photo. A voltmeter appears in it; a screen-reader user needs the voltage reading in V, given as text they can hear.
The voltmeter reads 2.1 V
